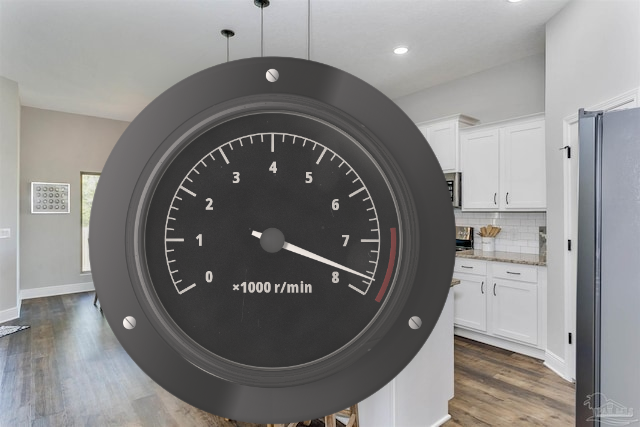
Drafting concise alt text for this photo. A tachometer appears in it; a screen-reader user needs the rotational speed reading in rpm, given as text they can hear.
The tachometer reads 7700 rpm
